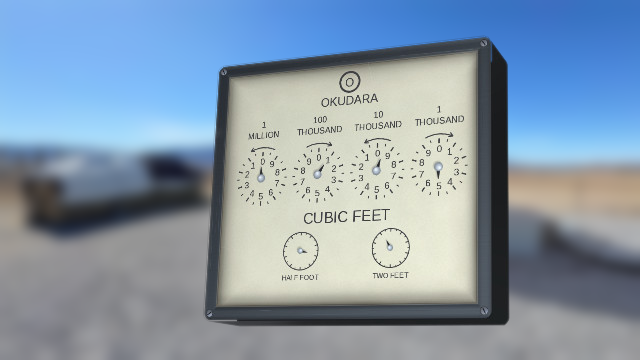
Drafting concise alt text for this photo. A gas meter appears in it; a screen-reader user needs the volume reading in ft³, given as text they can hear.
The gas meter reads 9500 ft³
